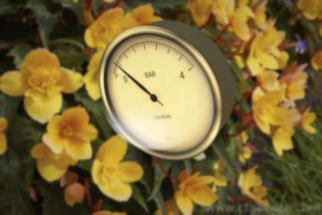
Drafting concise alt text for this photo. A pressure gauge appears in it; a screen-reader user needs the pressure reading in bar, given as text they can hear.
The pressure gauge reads 0.5 bar
